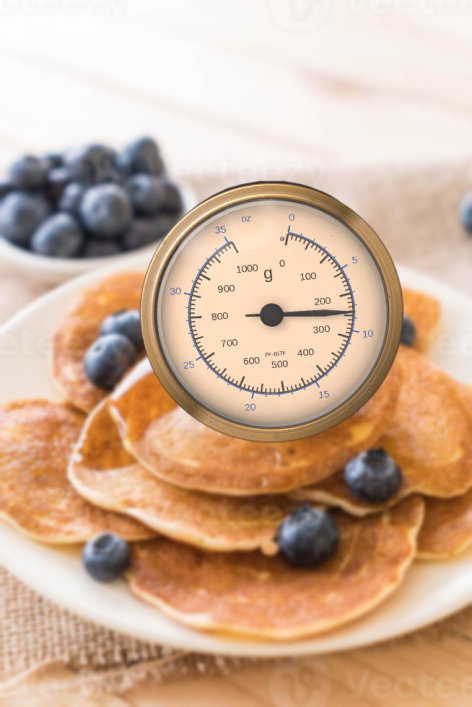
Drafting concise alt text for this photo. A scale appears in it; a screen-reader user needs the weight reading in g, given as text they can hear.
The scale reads 240 g
